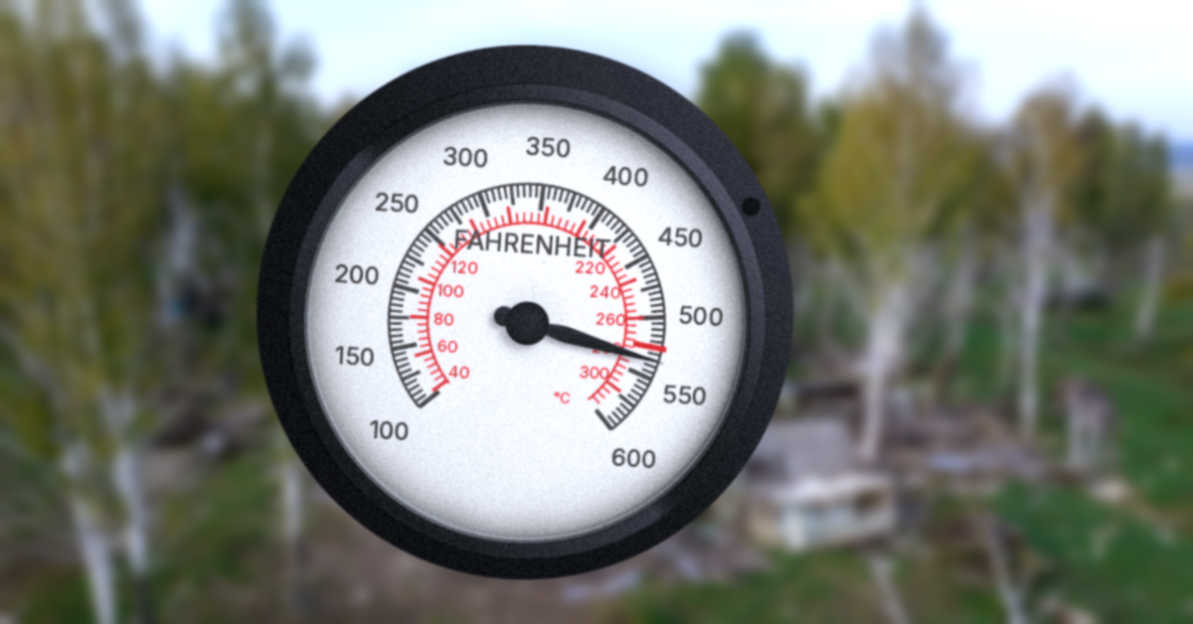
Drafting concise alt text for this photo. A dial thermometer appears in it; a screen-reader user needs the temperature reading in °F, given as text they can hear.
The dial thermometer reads 535 °F
